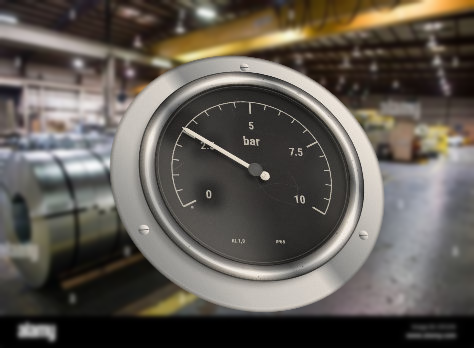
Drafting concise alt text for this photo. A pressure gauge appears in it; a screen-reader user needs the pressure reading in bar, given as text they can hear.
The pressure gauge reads 2.5 bar
